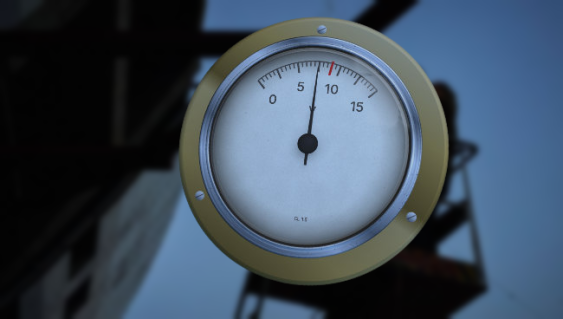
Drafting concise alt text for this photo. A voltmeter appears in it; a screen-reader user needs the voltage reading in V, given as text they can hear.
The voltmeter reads 7.5 V
